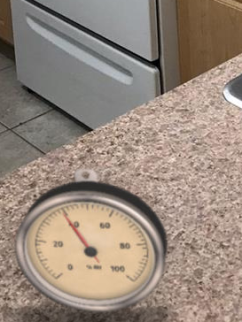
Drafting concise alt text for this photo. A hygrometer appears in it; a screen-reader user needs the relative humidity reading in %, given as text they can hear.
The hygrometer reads 40 %
